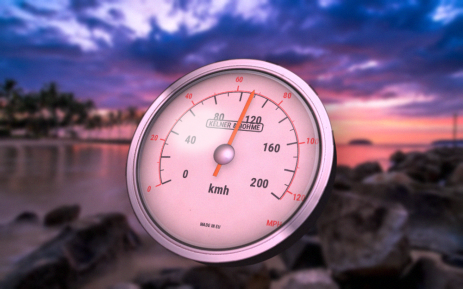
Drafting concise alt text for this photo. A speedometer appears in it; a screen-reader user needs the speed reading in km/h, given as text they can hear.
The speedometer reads 110 km/h
